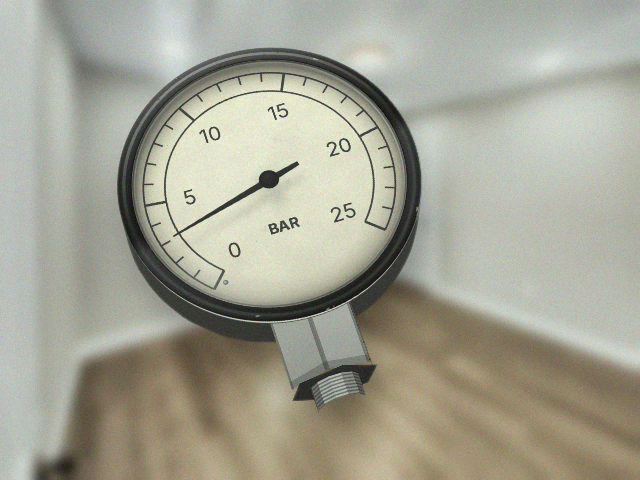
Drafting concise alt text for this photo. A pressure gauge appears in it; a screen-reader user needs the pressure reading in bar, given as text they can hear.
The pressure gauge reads 3 bar
